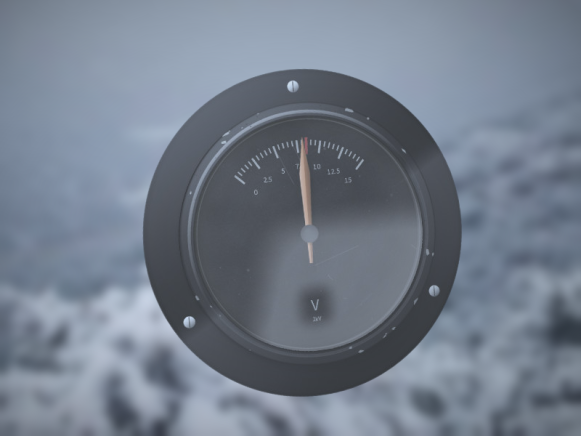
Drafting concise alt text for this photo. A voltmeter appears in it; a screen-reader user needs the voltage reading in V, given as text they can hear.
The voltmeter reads 8 V
